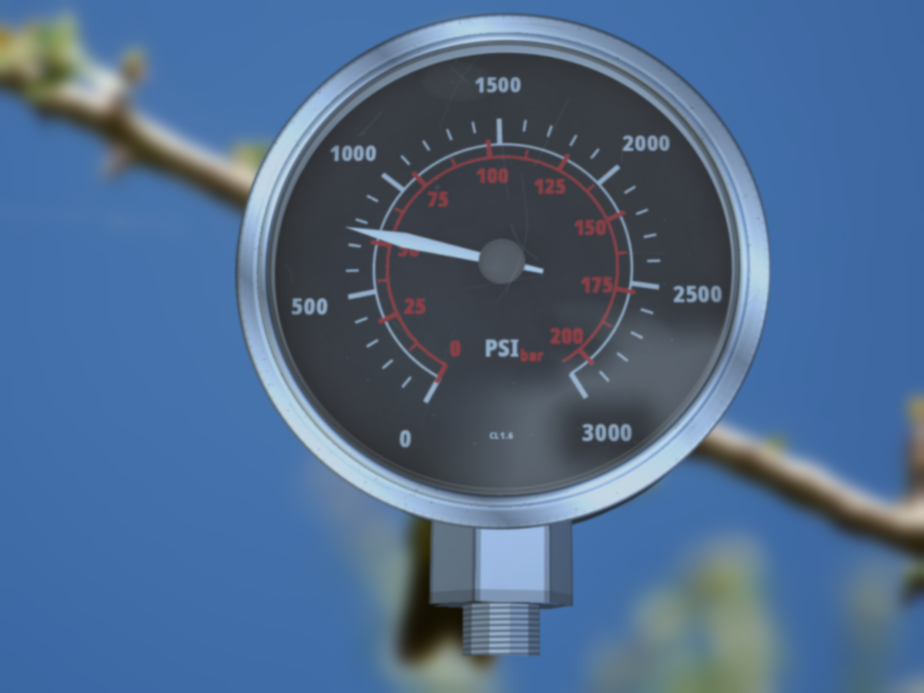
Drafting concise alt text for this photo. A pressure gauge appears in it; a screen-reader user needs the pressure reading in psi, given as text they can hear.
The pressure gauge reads 750 psi
